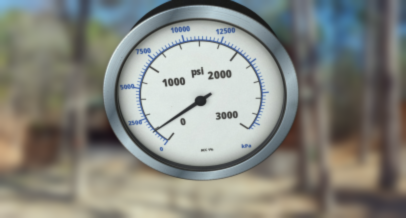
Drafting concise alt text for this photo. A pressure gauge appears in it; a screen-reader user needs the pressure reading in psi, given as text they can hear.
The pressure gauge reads 200 psi
